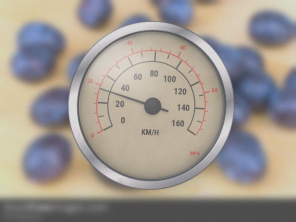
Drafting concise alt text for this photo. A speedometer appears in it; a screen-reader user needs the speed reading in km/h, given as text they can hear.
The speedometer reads 30 km/h
